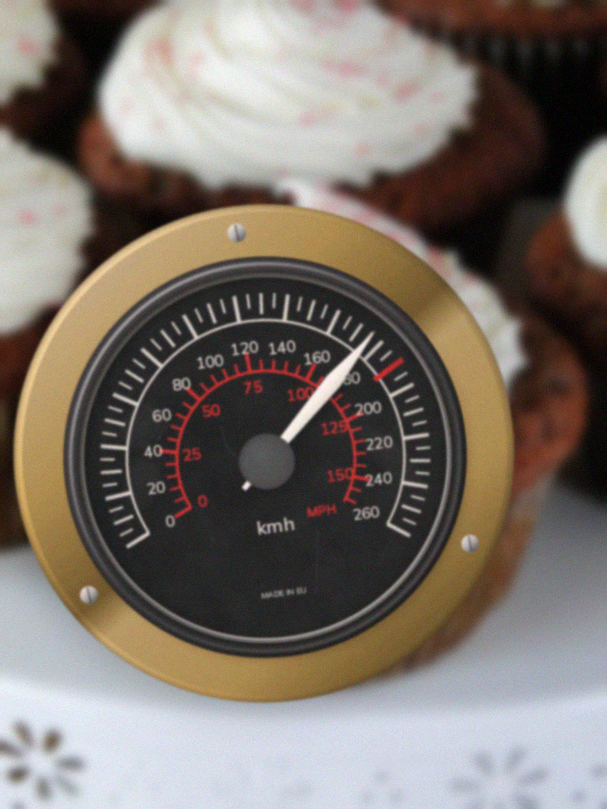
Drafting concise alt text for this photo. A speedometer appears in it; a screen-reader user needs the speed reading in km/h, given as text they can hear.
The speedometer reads 175 km/h
